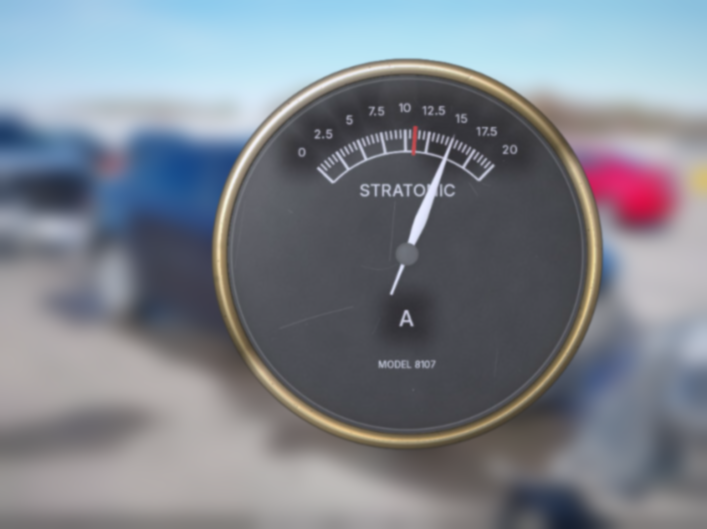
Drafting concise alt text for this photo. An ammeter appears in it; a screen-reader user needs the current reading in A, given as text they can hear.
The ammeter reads 15 A
